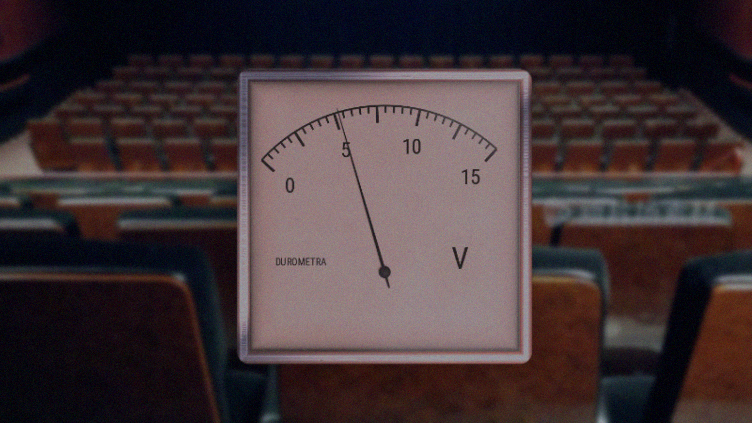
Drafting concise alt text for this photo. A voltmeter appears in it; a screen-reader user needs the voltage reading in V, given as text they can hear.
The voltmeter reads 5.25 V
